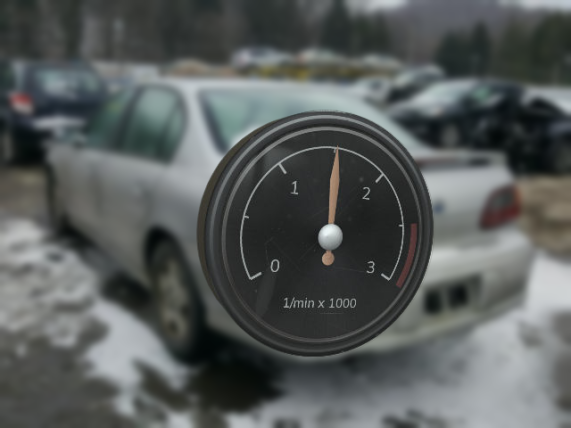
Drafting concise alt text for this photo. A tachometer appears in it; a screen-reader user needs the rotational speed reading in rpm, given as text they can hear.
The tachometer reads 1500 rpm
